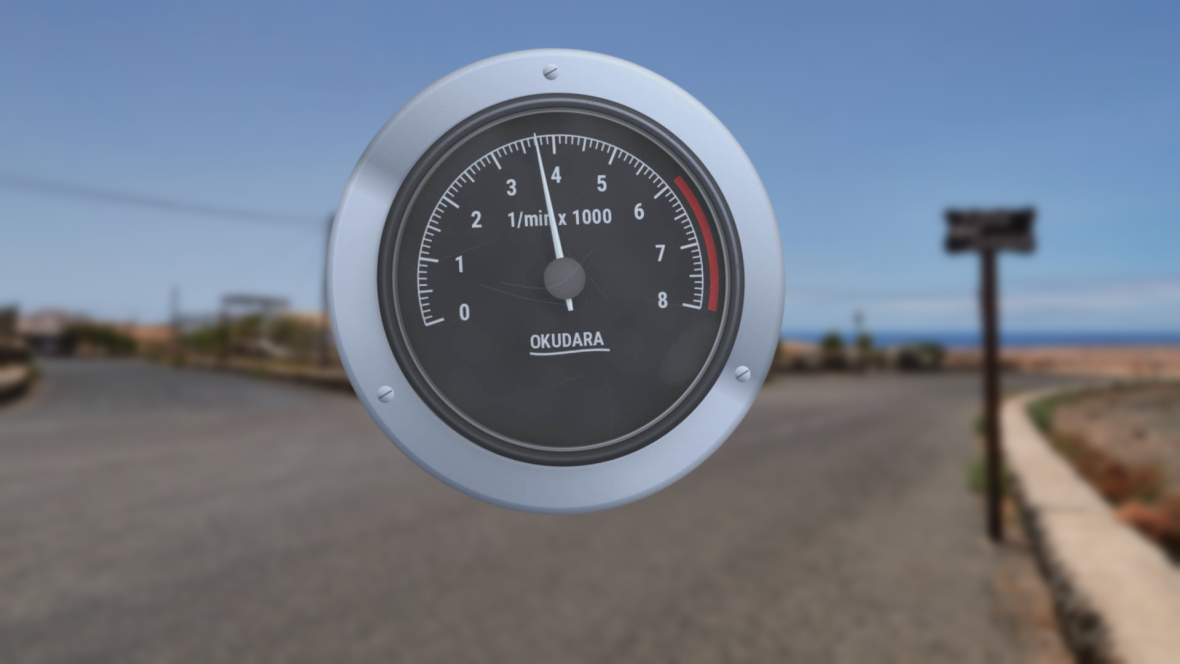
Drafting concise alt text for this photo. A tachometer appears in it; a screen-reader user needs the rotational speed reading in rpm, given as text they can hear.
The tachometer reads 3700 rpm
